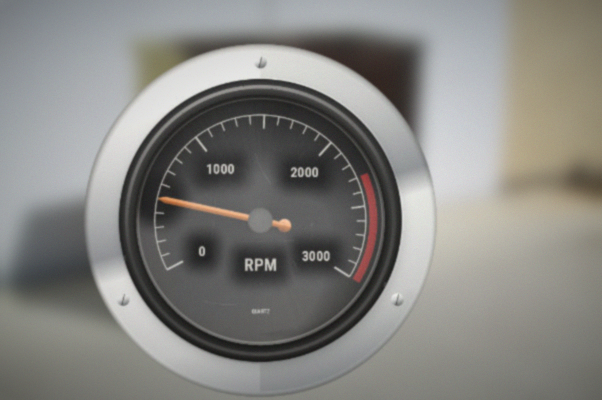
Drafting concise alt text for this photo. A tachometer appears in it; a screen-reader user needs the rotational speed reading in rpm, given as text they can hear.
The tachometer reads 500 rpm
